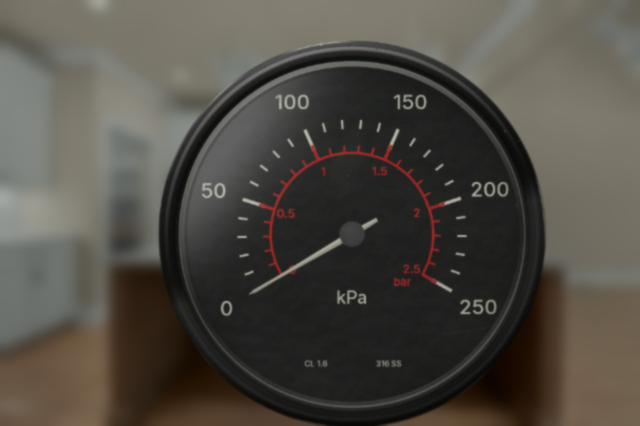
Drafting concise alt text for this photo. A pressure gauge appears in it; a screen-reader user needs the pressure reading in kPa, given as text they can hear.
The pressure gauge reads 0 kPa
